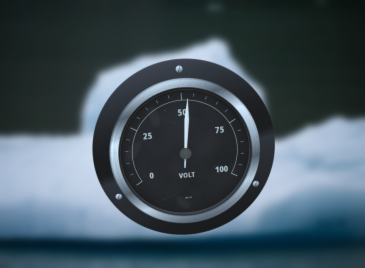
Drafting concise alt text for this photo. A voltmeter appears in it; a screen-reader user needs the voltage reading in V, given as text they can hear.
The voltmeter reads 52.5 V
